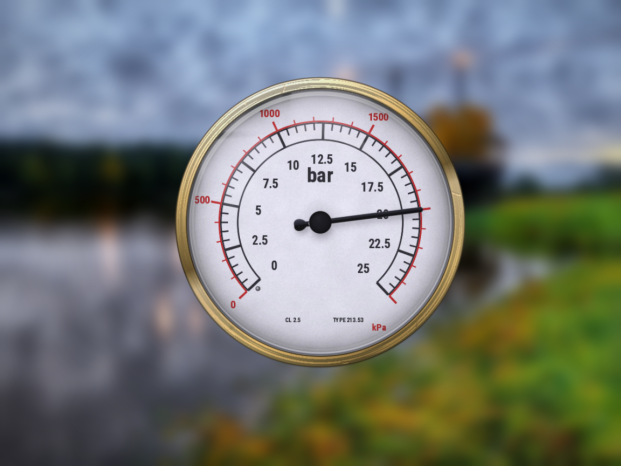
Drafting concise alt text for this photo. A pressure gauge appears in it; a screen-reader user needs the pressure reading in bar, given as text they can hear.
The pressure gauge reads 20 bar
